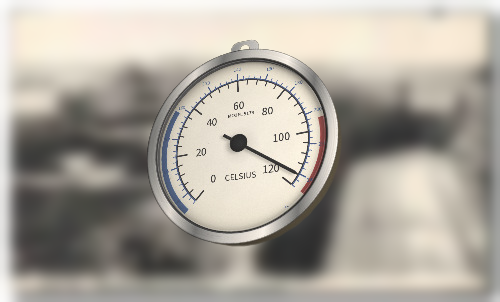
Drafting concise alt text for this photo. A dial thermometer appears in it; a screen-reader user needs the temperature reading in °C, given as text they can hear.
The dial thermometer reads 116 °C
